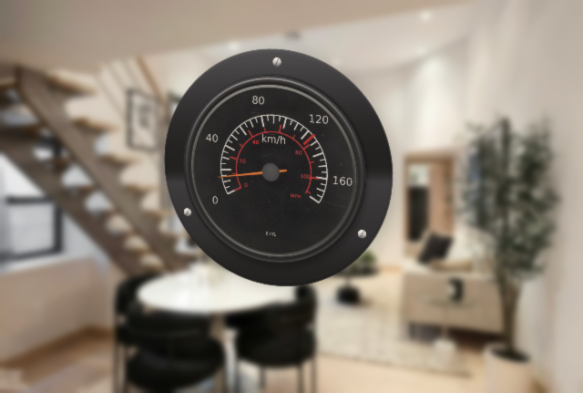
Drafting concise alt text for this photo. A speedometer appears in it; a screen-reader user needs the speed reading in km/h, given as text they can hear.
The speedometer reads 15 km/h
